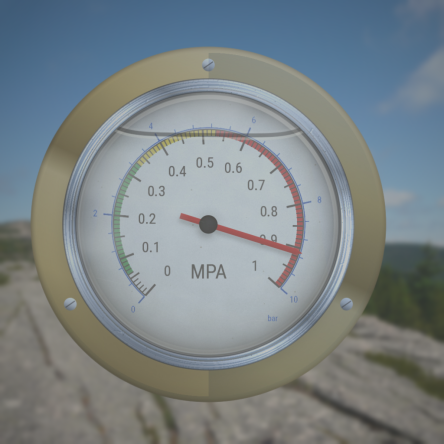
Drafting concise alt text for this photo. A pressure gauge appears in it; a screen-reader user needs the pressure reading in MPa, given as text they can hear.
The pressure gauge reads 0.91 MPa
